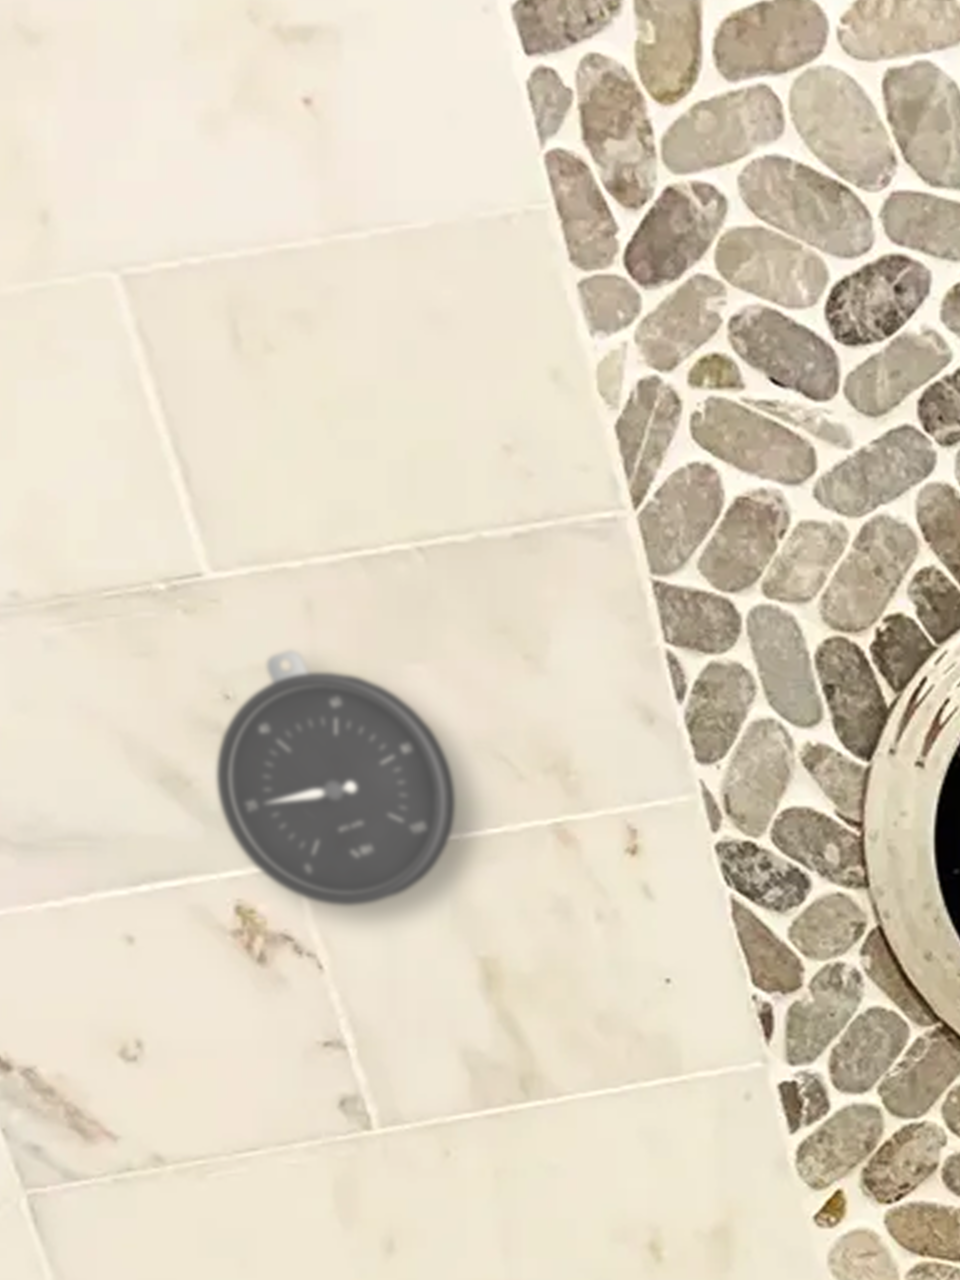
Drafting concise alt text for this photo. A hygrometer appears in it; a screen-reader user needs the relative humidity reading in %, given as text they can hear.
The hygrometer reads 20 %
